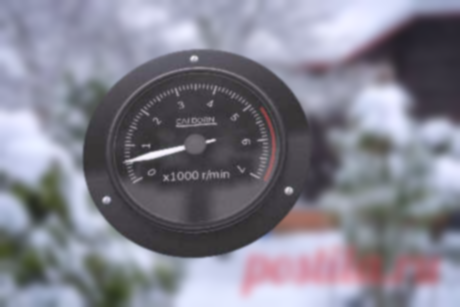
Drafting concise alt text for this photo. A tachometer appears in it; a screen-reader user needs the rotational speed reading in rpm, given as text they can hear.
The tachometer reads 500 rpm
